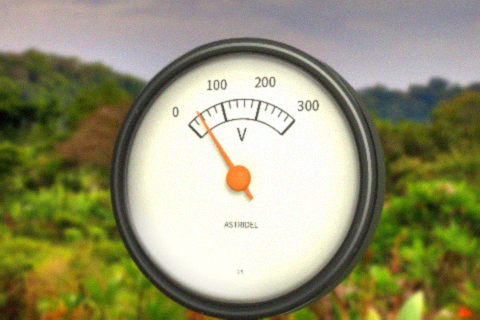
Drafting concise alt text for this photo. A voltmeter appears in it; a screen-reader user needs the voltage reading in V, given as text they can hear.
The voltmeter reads 40 V
